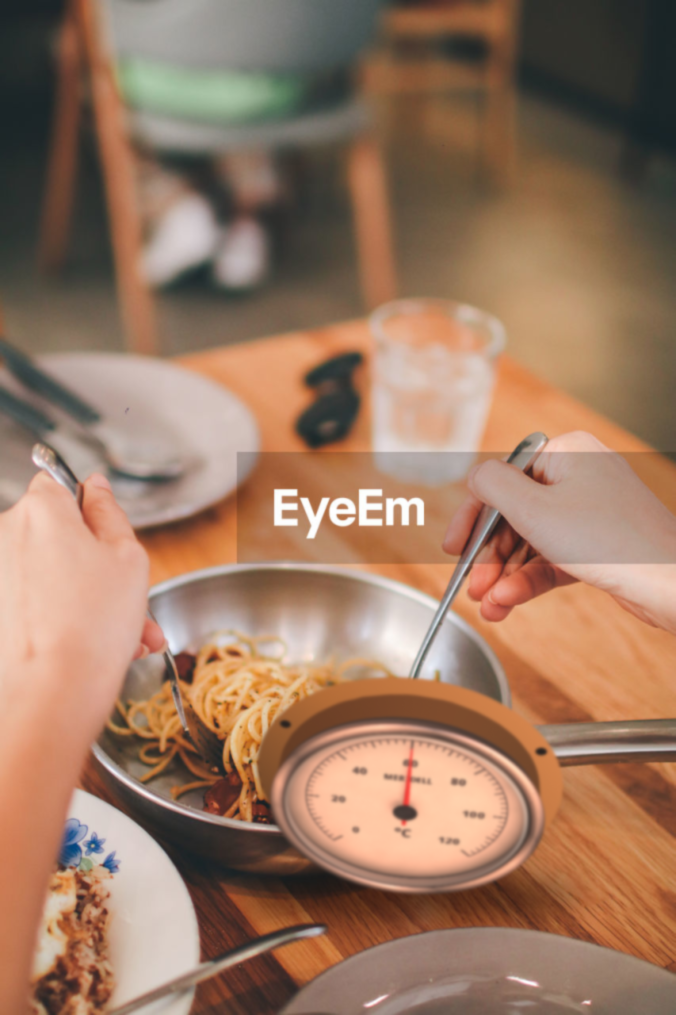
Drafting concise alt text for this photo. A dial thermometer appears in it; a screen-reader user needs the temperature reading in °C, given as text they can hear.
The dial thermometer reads 60 °C
